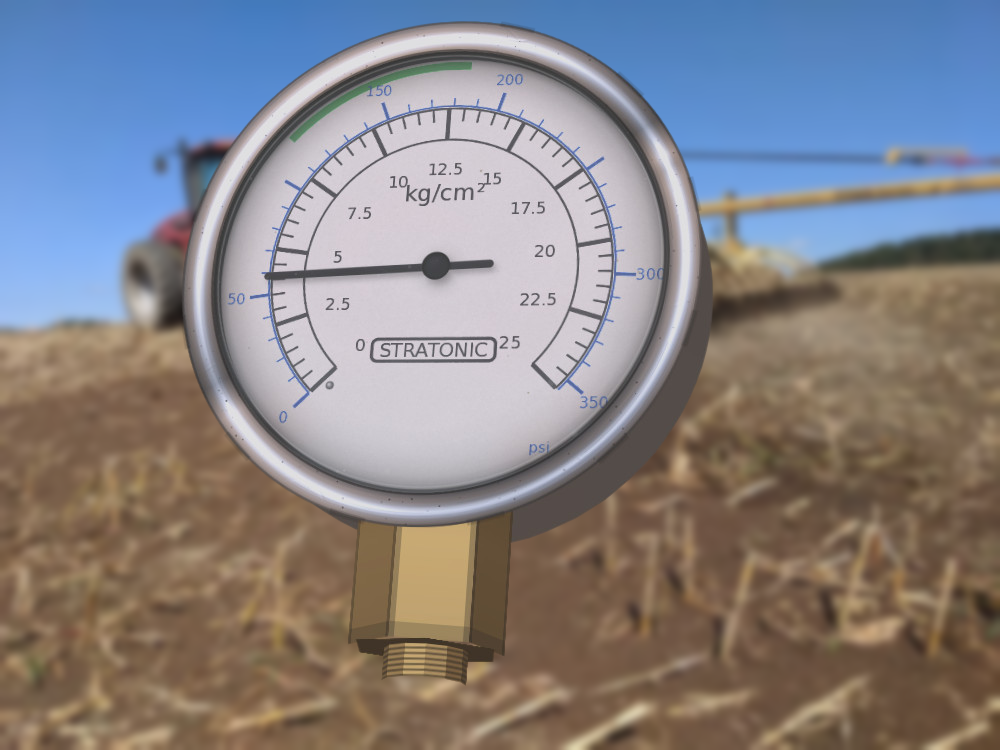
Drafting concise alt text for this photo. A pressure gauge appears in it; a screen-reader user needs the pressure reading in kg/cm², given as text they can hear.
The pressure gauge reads 4 kg/cm²
